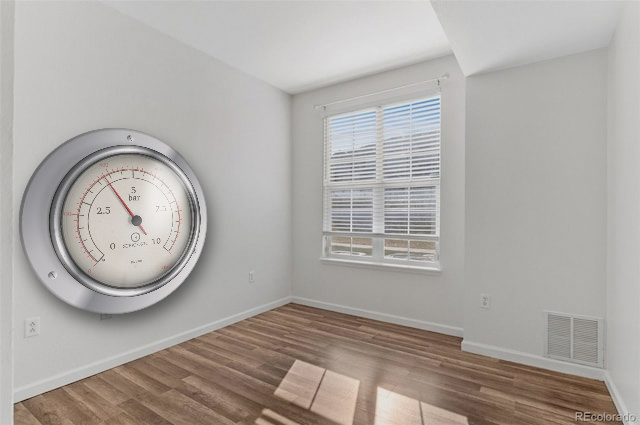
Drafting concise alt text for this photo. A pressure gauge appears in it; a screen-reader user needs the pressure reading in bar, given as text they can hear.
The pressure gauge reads 3.75 bar
